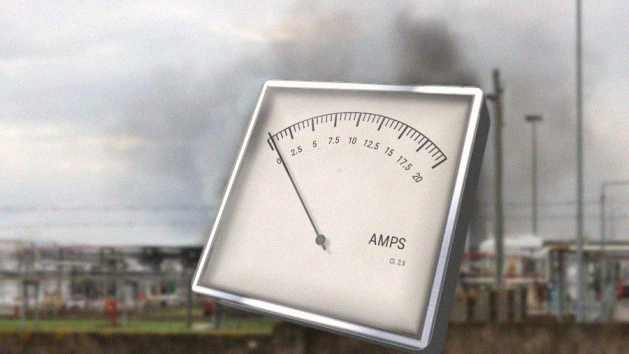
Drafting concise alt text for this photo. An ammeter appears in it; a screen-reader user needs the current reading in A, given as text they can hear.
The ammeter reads 0.5 A
